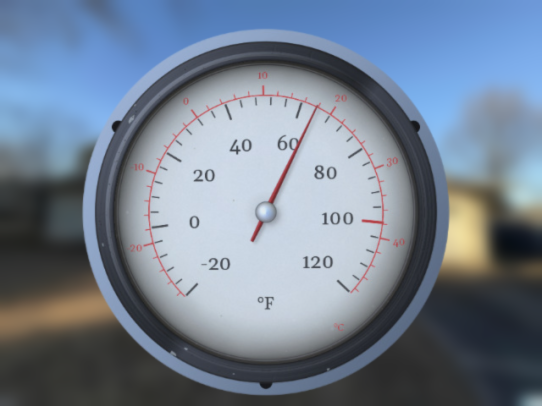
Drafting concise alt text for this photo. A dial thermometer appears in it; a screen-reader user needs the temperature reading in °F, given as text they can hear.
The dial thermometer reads 64 °F
